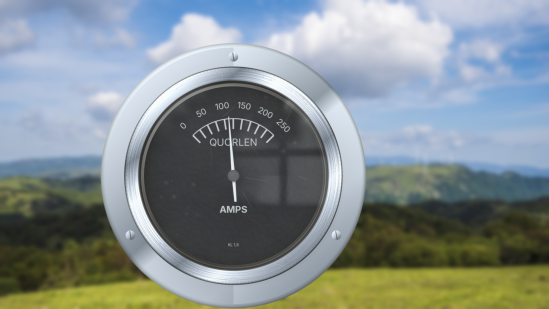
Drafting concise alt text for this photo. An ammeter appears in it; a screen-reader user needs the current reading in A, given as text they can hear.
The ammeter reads 112.5 A
